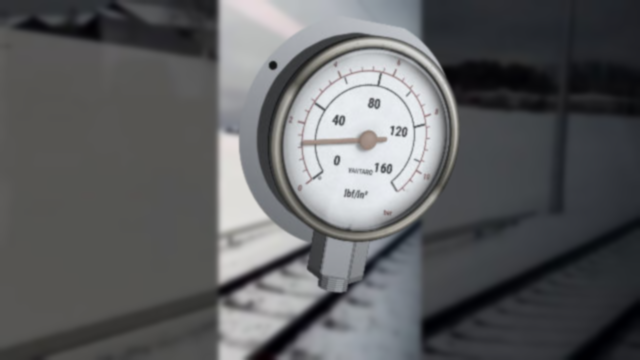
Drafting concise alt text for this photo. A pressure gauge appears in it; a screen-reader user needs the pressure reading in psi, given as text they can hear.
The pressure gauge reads 20 psi
